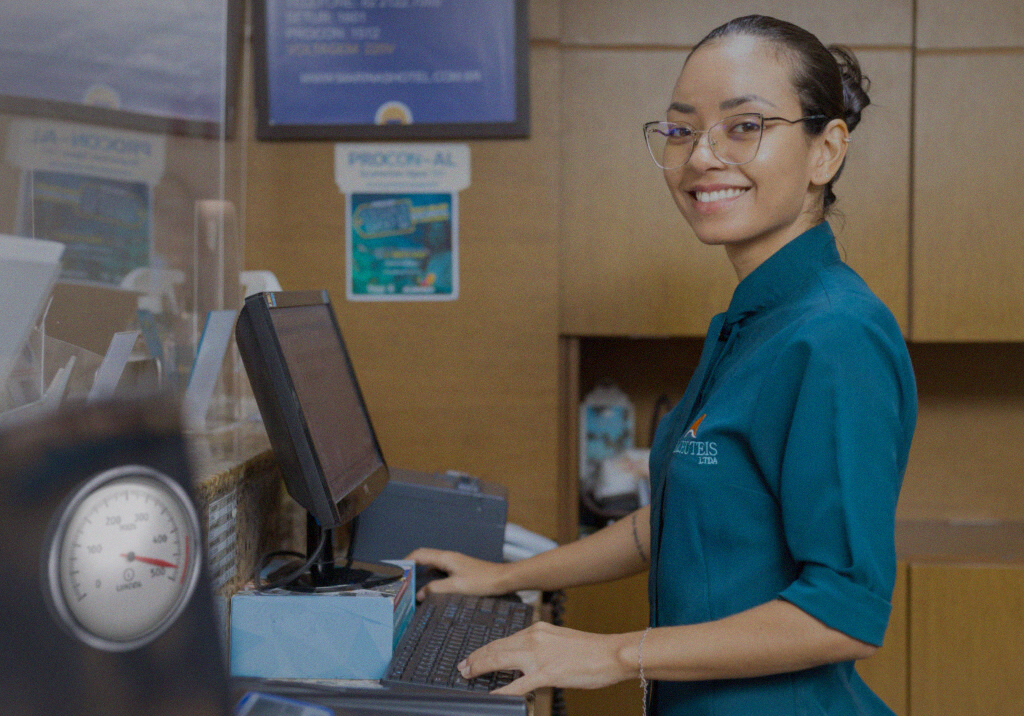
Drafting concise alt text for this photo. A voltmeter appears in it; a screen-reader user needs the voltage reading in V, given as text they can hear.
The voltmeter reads 475 V
